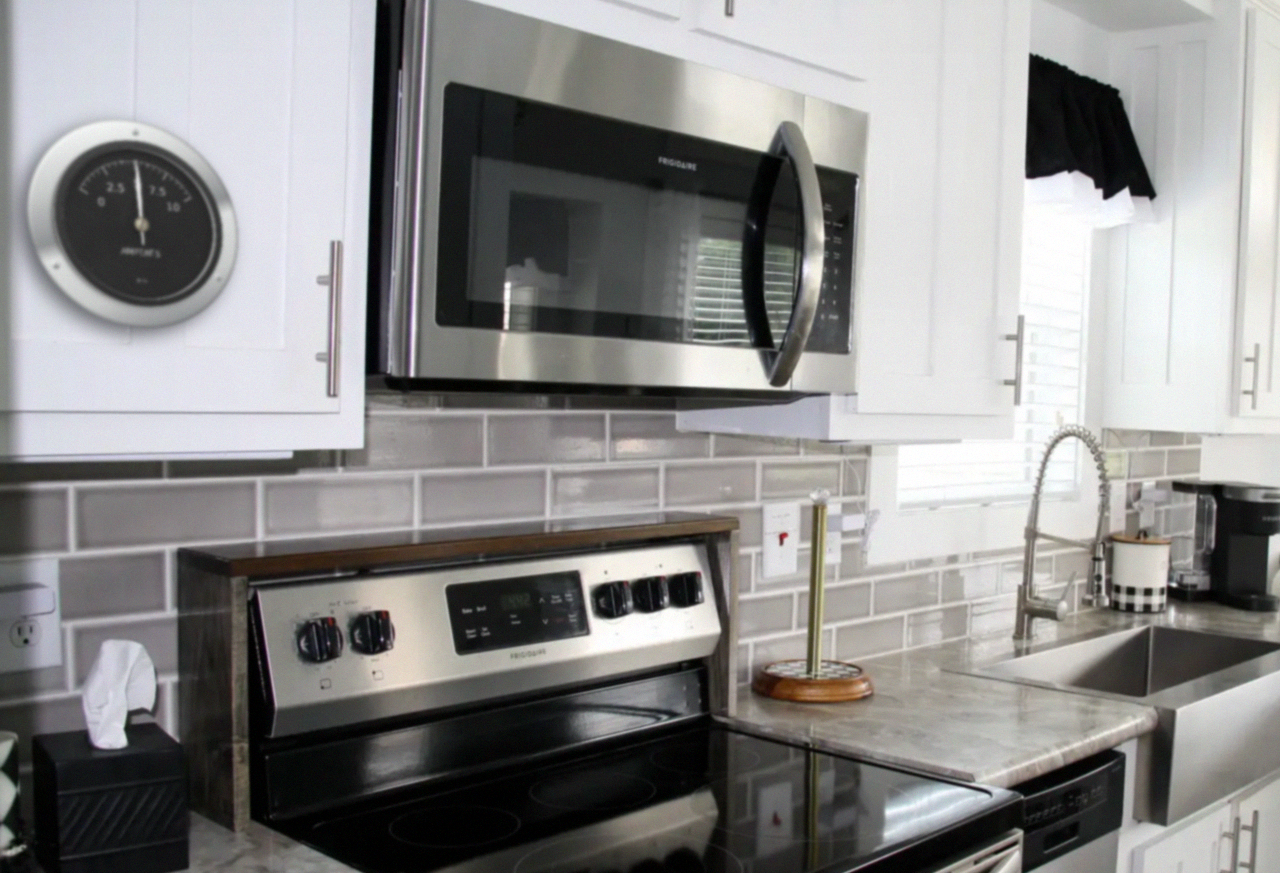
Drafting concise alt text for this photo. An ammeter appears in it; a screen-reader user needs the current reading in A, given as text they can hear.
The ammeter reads 5 A
